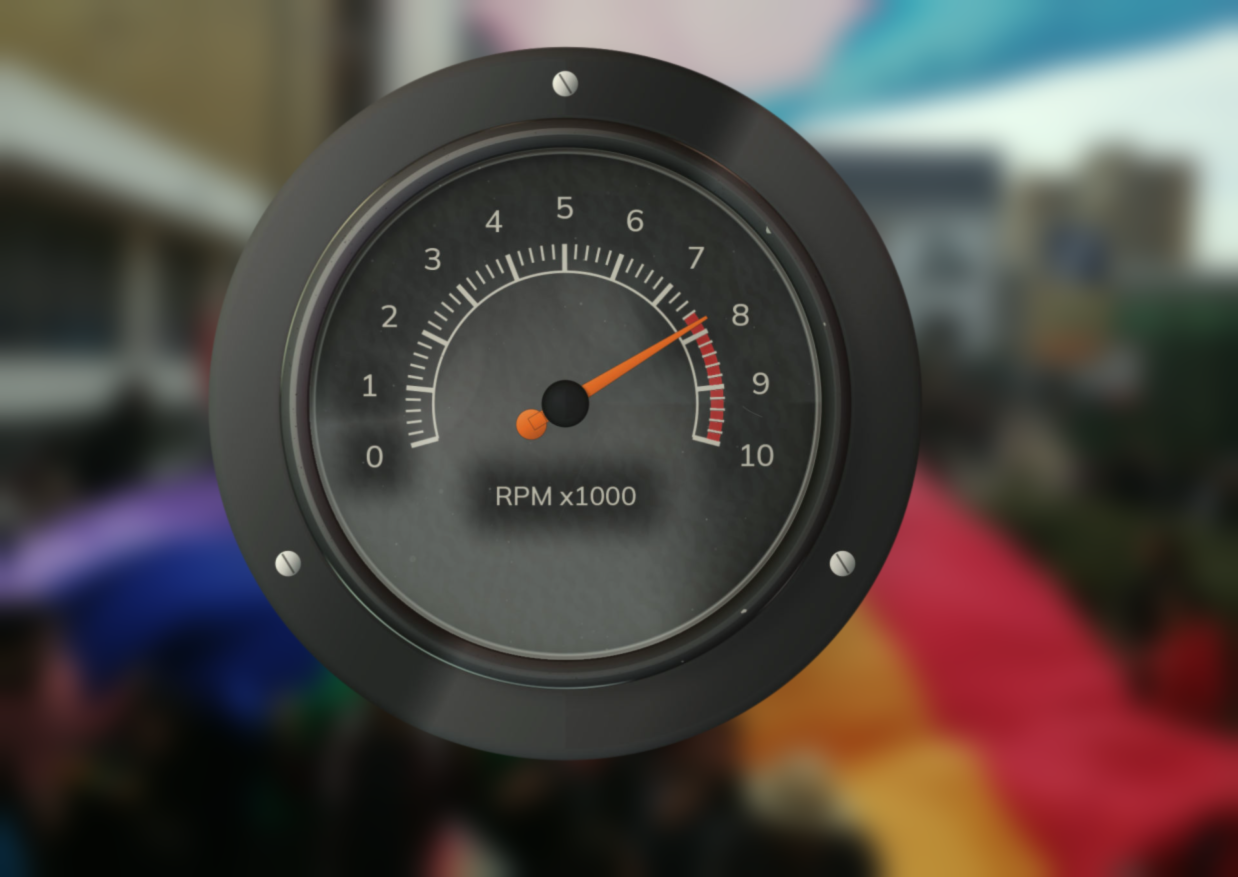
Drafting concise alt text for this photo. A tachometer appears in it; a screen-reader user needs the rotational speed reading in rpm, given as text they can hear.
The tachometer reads 7800 rpm
